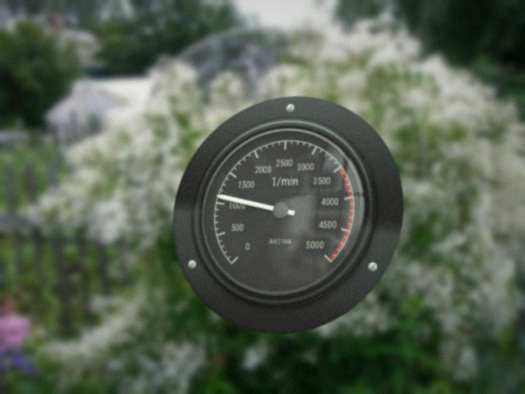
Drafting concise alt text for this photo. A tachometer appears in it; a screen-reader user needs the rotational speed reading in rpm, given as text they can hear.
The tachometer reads 1100 rpm
